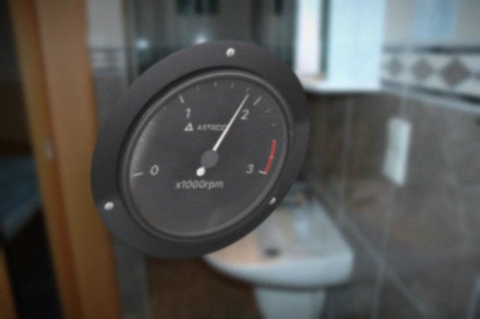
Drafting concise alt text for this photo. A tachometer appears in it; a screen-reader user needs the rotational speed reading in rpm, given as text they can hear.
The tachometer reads 1800 rpm
